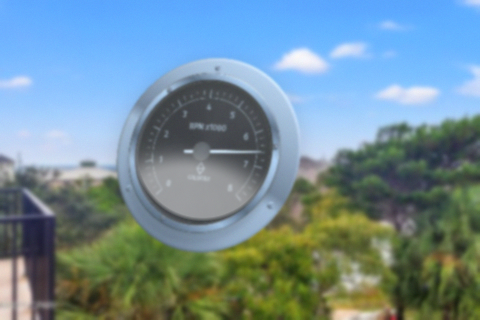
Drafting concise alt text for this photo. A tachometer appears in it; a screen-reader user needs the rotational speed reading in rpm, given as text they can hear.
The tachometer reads 6600 rpm
